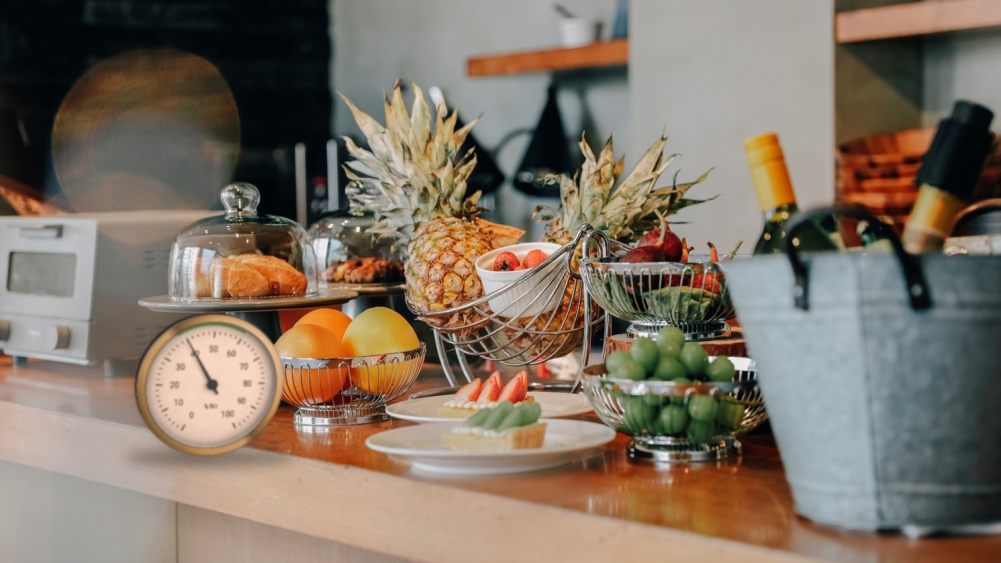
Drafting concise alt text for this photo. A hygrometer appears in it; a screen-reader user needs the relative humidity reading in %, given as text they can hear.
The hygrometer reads 40 %
